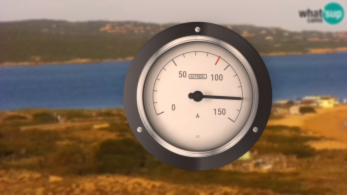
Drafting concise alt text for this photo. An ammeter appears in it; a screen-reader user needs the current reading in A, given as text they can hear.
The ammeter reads 130 A
